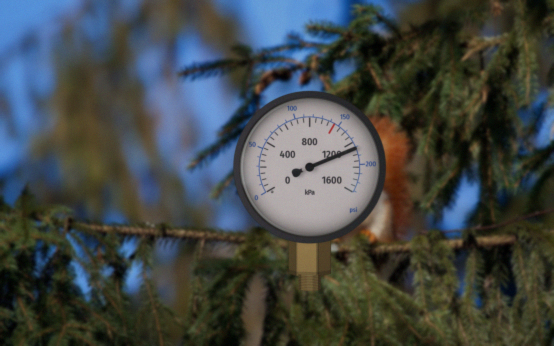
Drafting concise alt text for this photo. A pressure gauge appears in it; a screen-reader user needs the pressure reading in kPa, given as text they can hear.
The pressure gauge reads 1250 kPa
